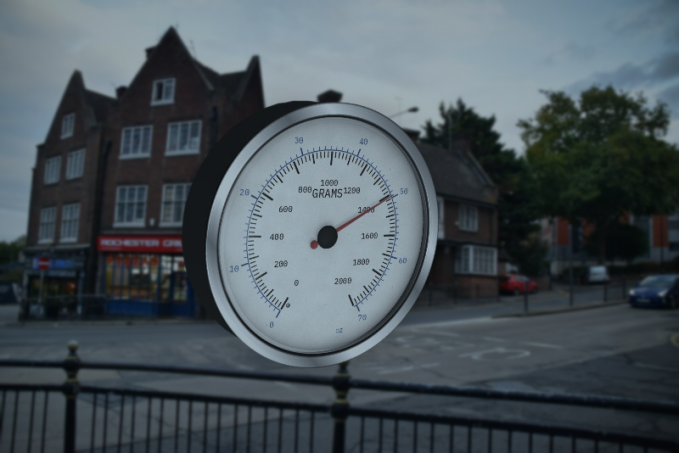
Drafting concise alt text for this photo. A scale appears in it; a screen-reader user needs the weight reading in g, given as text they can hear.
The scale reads 1400 g
